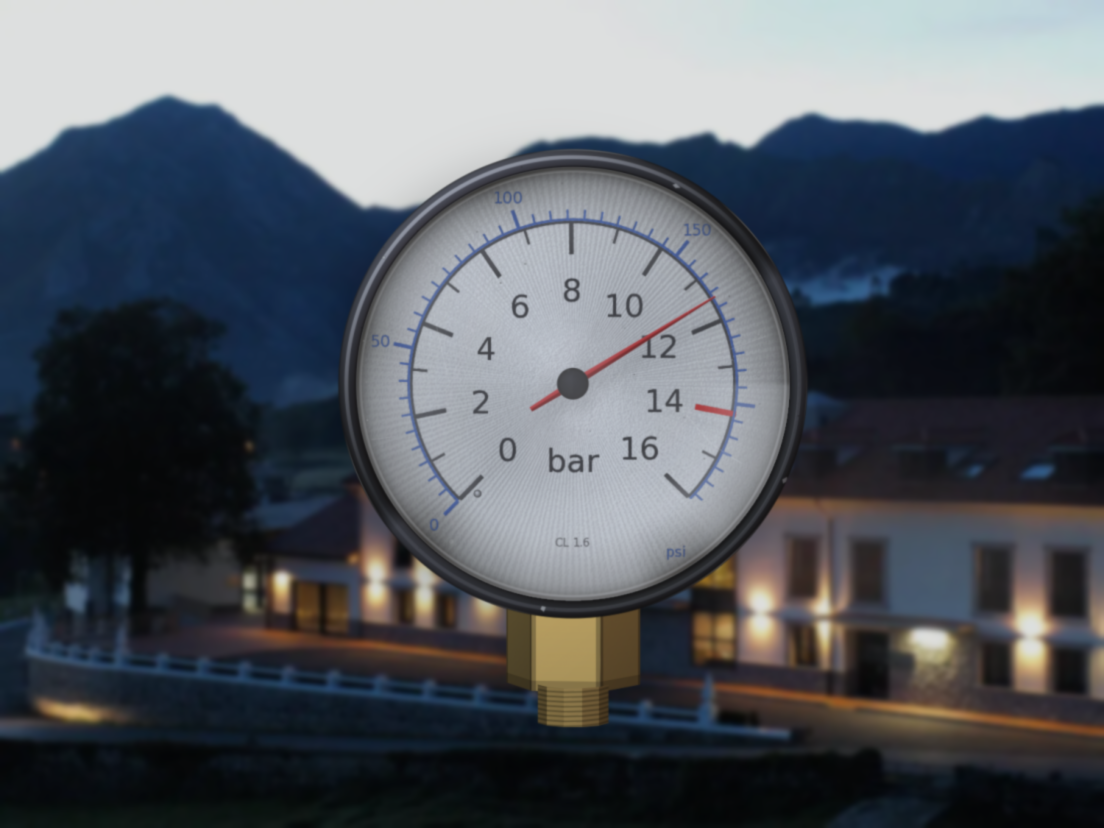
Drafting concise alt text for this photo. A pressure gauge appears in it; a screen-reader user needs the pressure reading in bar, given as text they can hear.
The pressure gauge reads 11.5 bar
